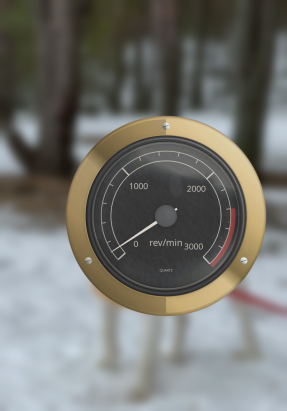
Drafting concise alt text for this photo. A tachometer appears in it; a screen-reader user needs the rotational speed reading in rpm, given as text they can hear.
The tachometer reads 100 rpm
